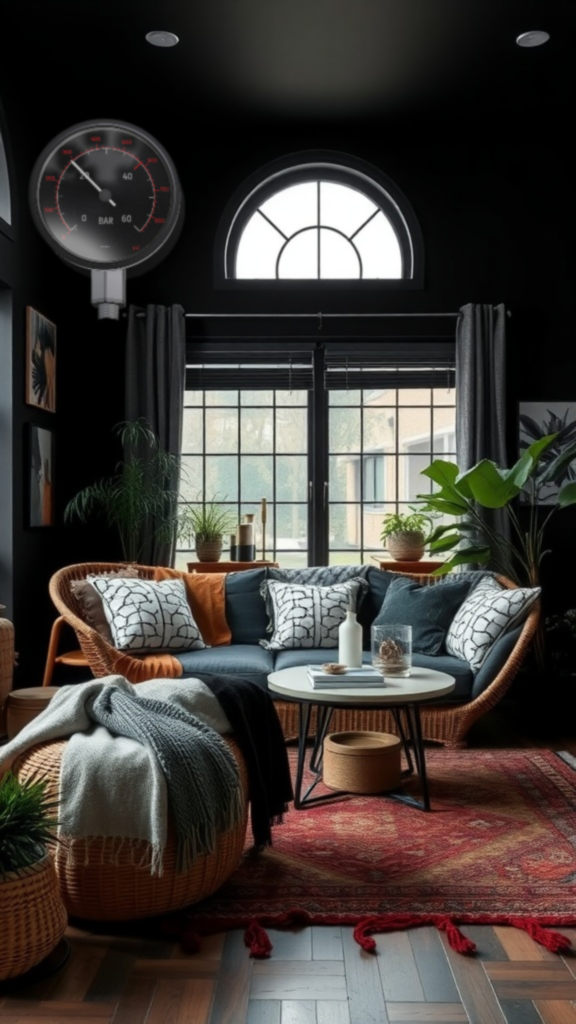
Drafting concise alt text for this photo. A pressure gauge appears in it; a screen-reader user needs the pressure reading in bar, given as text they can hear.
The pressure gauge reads 20 bar
